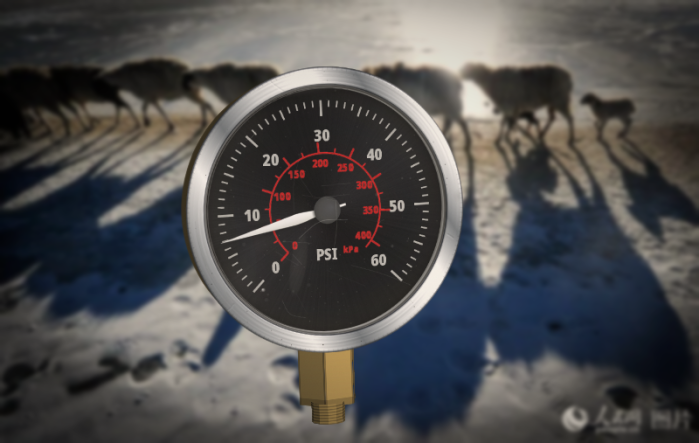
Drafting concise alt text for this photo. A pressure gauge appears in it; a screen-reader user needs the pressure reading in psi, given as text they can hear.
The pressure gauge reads 7 psi
